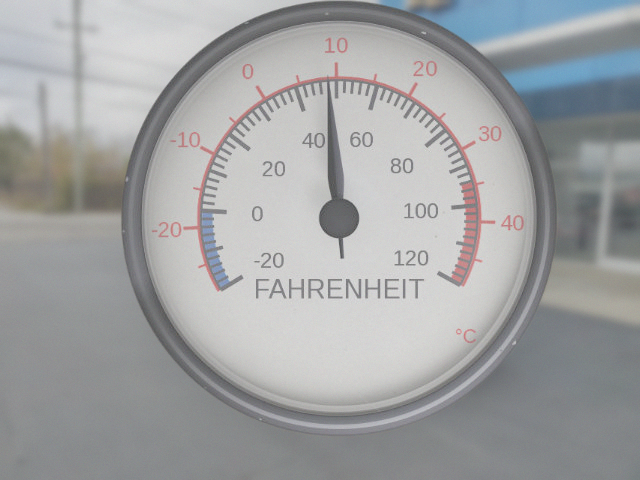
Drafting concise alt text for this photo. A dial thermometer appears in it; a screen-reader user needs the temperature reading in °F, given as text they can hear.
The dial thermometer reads 48 °F
